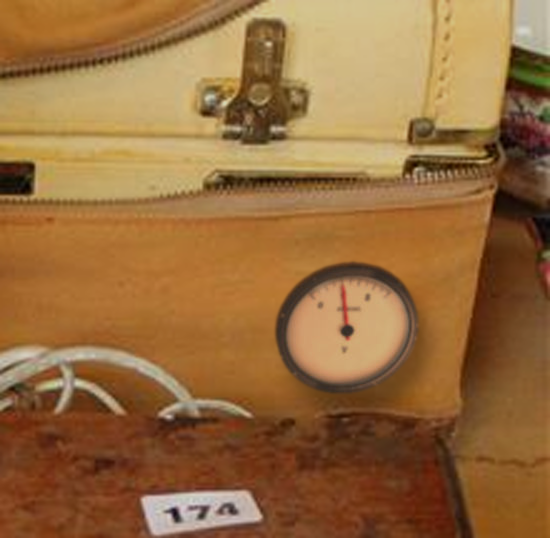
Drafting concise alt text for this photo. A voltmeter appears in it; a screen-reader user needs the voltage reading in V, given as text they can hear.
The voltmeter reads 4 V
